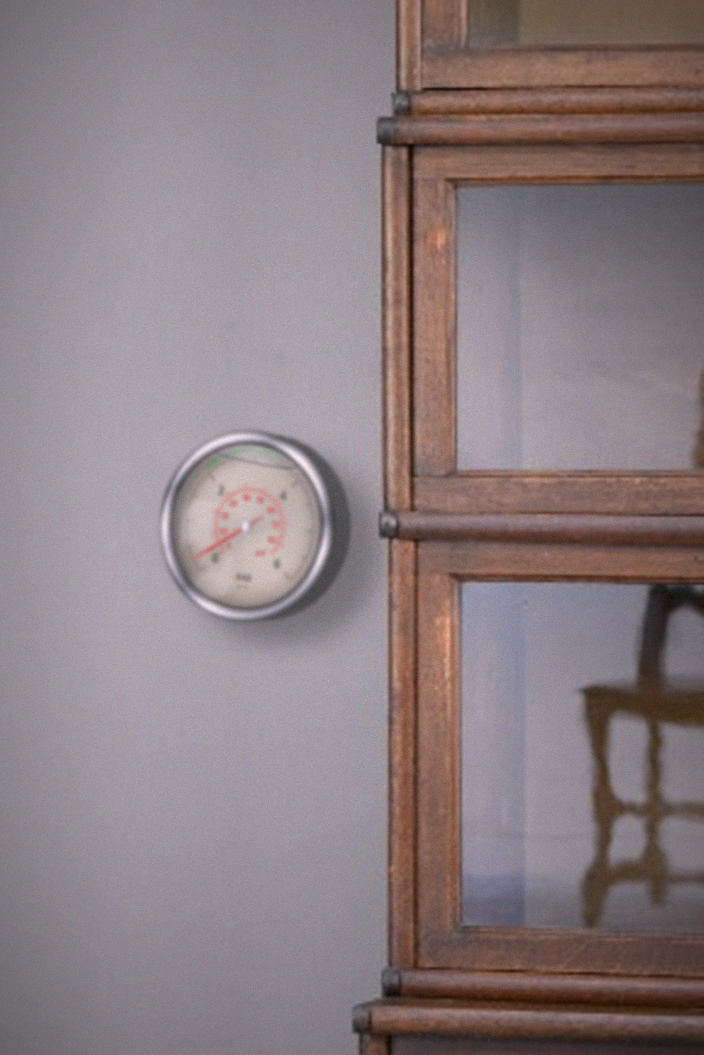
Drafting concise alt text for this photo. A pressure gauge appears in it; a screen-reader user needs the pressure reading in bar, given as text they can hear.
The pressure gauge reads 0.25 bar
